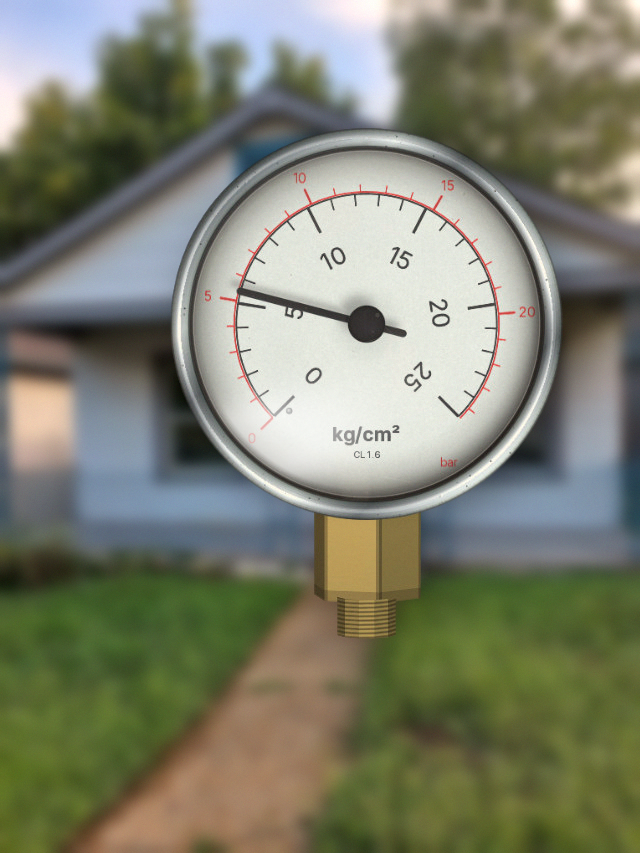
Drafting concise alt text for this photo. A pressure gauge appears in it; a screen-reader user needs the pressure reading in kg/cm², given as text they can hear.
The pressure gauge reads 5.5 kg/cm²
